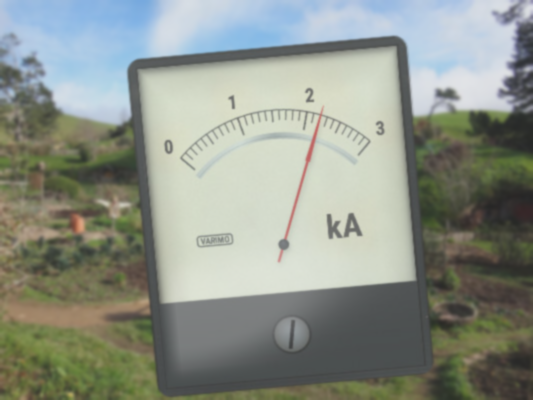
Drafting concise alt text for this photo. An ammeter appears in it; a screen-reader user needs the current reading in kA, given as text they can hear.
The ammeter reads 2.2 kA
